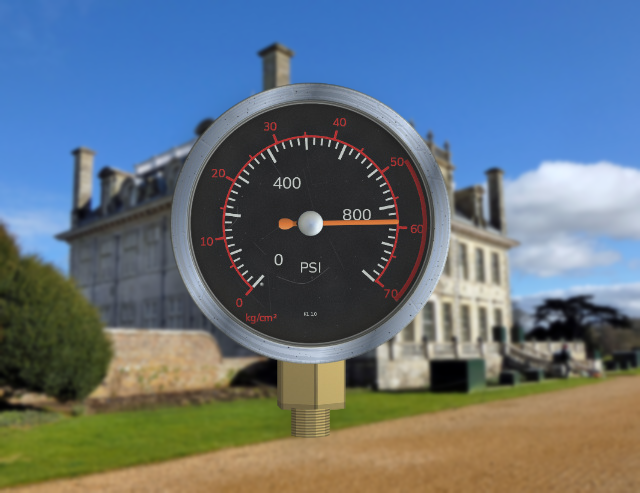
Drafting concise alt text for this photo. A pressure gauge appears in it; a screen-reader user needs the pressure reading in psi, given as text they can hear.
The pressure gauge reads 840 psi
